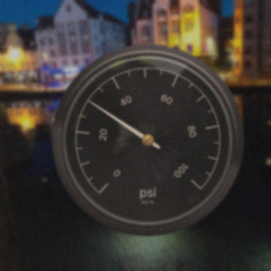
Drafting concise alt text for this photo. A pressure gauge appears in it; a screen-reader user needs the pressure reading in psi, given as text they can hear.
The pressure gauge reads 30 psi
